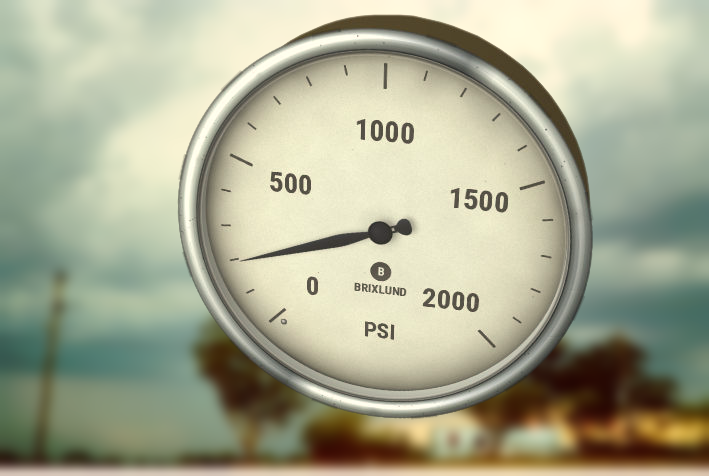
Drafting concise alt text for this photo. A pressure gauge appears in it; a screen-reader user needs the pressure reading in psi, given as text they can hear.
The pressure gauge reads 200 psi
